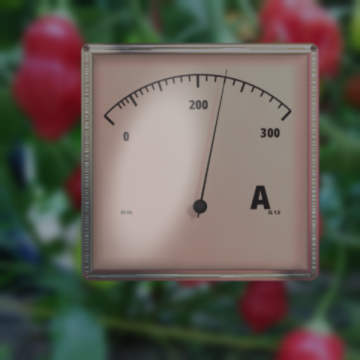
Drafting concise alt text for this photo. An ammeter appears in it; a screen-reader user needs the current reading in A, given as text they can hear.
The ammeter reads 230 A
